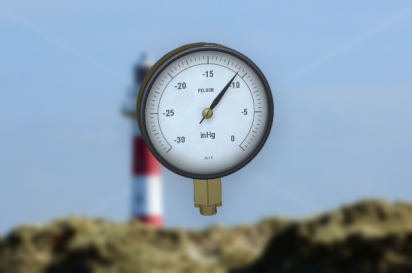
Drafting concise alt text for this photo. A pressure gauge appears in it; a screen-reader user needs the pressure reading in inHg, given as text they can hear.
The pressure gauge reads -11 inHg
